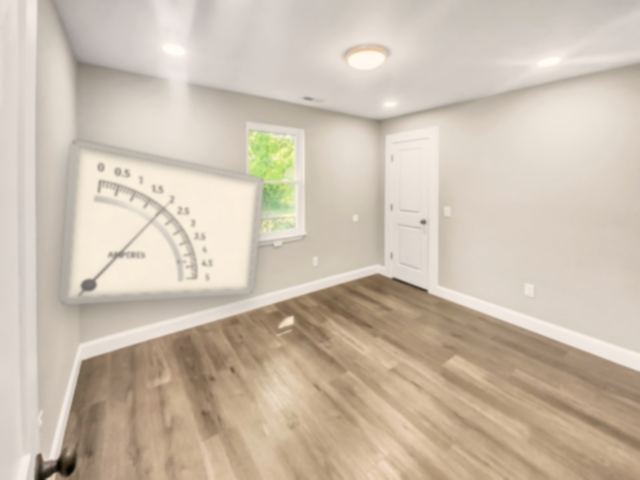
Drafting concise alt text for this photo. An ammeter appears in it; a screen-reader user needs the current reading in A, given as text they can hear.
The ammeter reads 2 A
